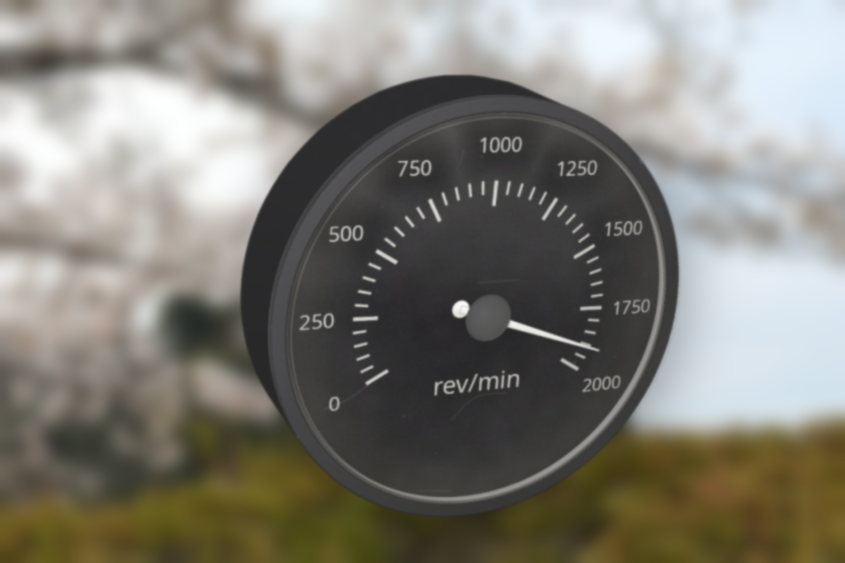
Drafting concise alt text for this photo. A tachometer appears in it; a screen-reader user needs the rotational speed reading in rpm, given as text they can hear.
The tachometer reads 1900 rpm
